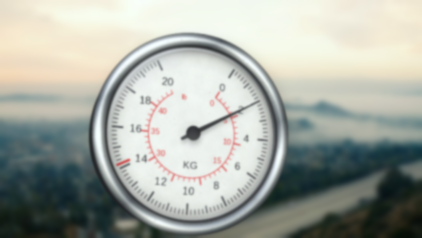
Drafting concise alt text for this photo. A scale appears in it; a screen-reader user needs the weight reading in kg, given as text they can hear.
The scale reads 2 kg
